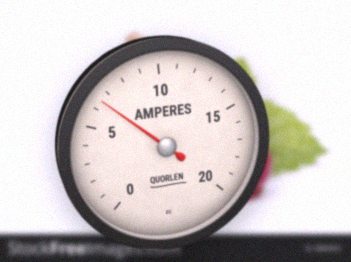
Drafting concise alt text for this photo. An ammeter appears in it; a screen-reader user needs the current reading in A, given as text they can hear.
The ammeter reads 6.5 A
